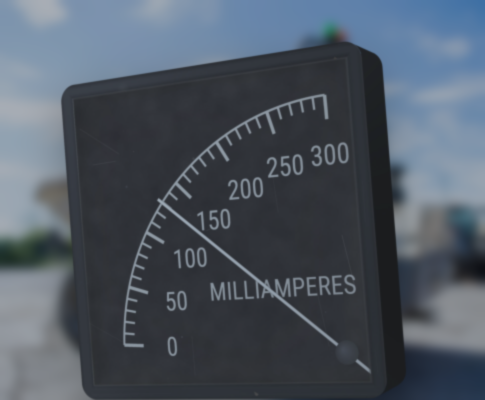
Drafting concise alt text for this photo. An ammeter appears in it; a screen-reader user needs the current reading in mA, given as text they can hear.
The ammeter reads 130 mA
